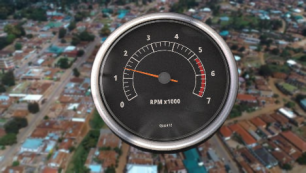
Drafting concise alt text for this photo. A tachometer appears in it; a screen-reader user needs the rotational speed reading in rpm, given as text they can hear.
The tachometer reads 1400 rpm
